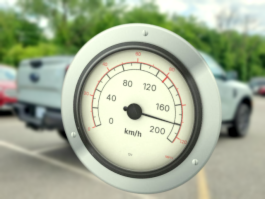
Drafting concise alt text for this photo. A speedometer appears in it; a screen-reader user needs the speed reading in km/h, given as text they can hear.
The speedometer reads 180 km/h
